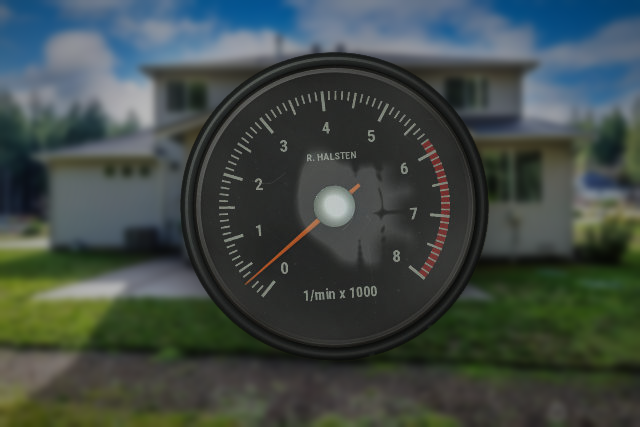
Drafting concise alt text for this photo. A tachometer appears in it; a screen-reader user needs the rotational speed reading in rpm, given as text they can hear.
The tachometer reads 300 rpm
